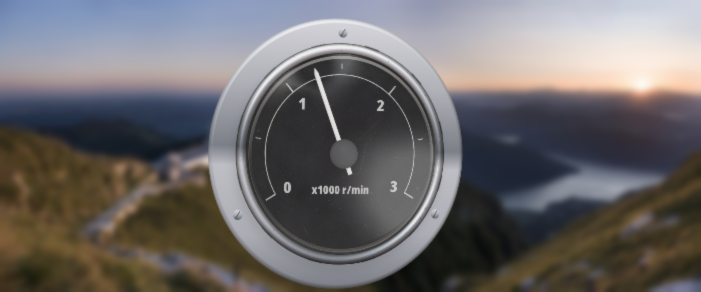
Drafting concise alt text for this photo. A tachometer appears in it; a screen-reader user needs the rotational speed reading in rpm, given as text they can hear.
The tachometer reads 1250 rpm
